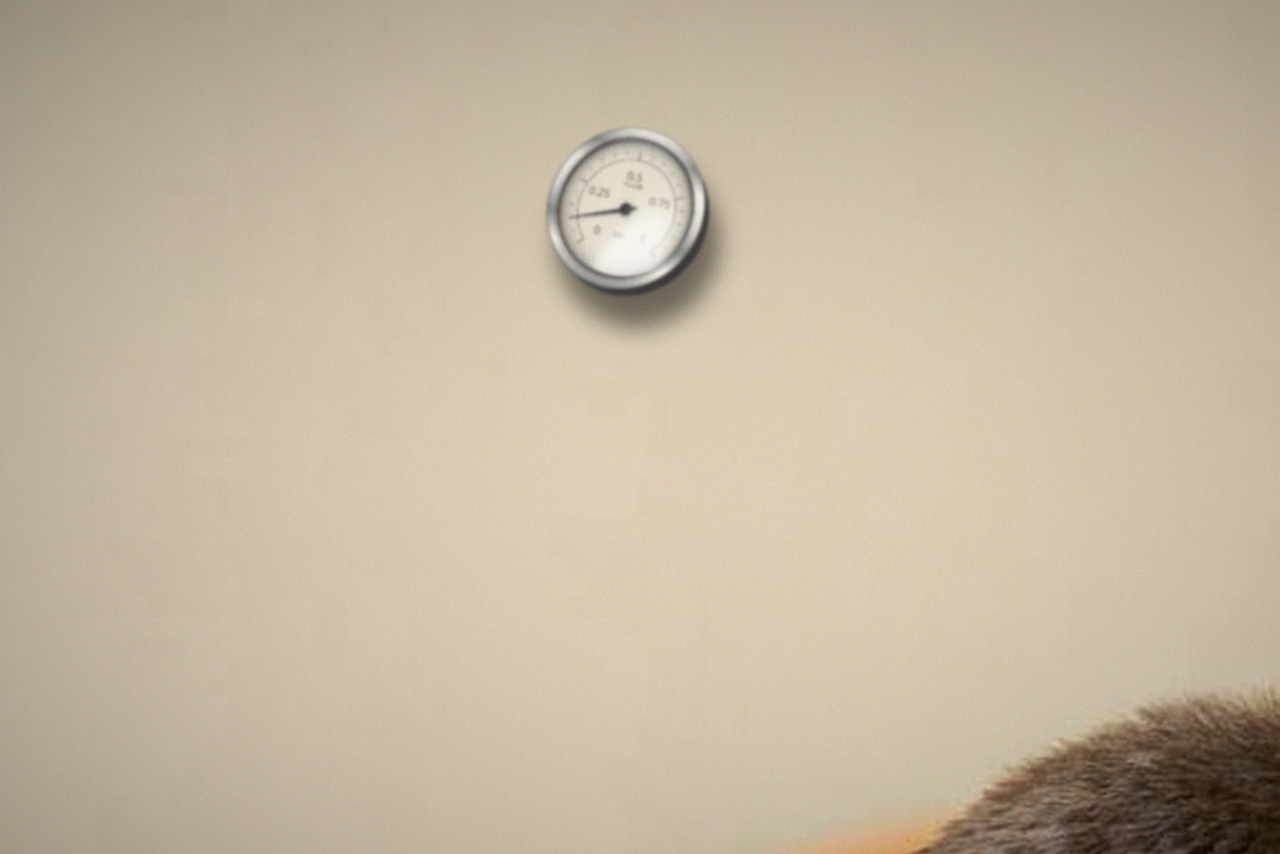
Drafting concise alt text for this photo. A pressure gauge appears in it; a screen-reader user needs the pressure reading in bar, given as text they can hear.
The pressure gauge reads 0.1 bar
